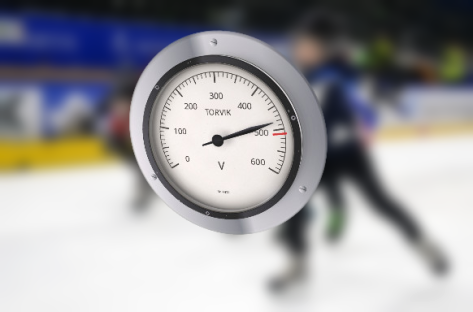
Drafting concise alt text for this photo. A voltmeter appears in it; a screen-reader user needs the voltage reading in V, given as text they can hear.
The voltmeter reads 480 V
